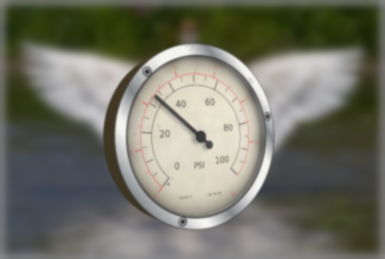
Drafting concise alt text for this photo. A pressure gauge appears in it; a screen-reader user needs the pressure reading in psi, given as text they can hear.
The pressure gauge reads 32.5 psi
